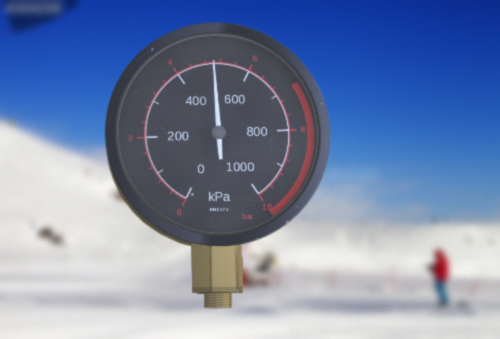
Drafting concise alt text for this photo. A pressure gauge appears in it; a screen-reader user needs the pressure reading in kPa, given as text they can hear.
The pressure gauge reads 500 kPa
